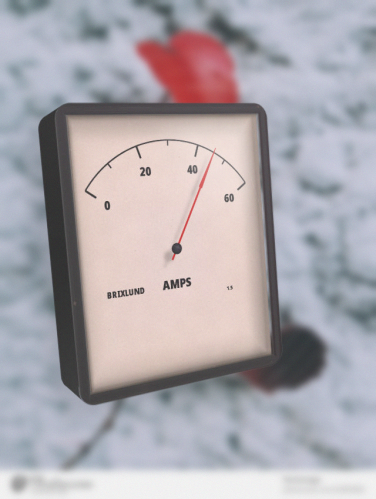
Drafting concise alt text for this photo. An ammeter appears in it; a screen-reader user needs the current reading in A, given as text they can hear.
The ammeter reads 45 A
